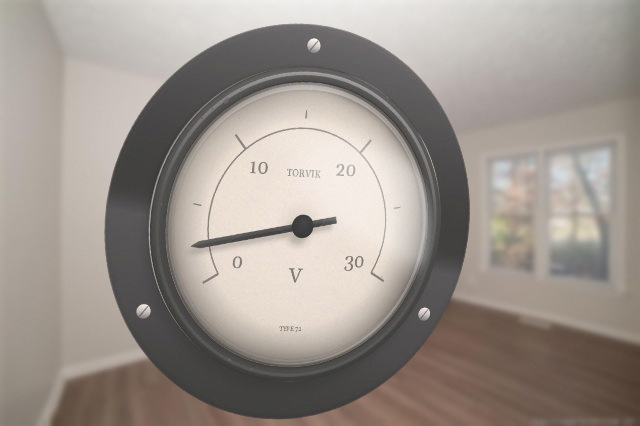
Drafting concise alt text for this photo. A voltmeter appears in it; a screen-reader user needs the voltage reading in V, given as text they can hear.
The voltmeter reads 2.5 V
